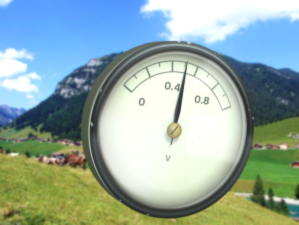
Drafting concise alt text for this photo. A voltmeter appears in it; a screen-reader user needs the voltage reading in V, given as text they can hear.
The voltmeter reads 0.5 V
